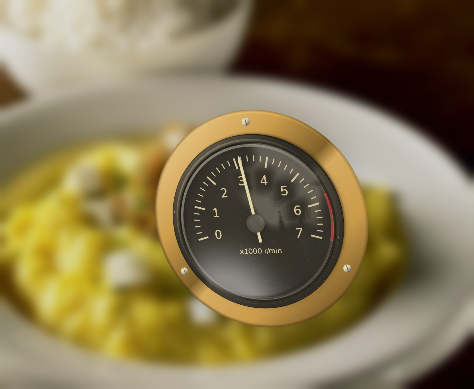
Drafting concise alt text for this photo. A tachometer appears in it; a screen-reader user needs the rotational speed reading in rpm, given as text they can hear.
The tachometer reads 3200 rpm
